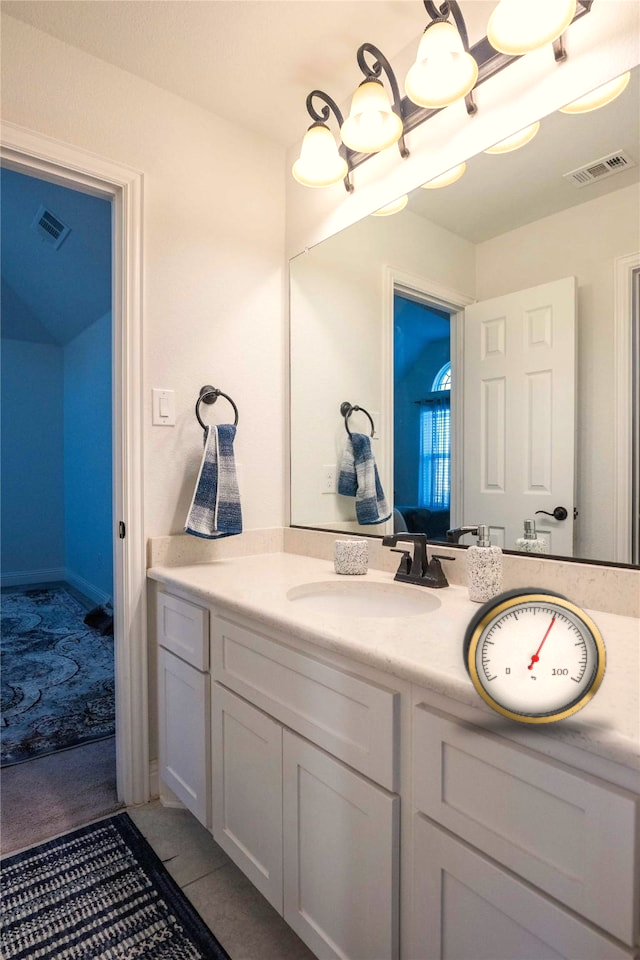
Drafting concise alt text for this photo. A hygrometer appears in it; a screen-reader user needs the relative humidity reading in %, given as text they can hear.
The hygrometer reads 60 %
